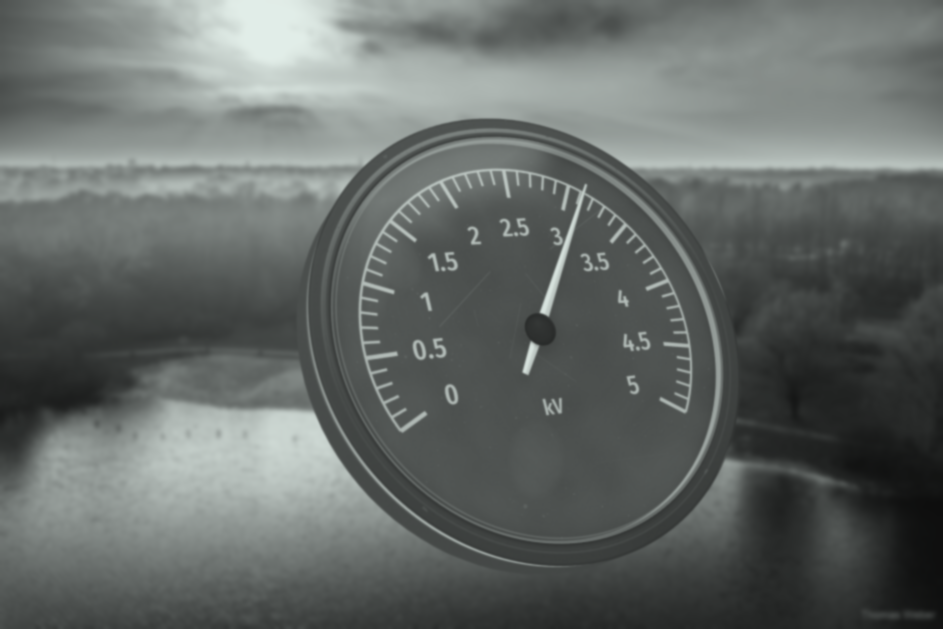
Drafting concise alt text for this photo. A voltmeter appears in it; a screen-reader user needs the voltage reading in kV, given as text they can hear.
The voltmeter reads 3.1 kV
